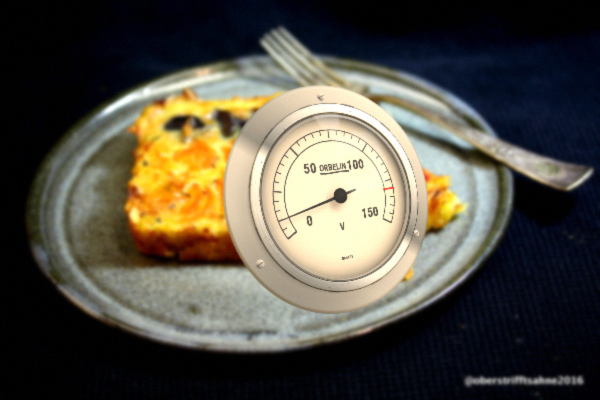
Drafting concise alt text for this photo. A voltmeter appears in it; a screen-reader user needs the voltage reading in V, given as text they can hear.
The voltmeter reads 10 V
